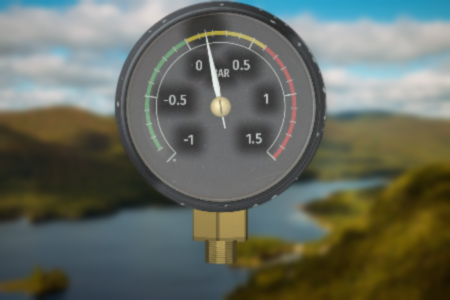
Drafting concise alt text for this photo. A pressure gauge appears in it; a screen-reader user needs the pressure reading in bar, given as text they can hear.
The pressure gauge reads 0.15 bar
